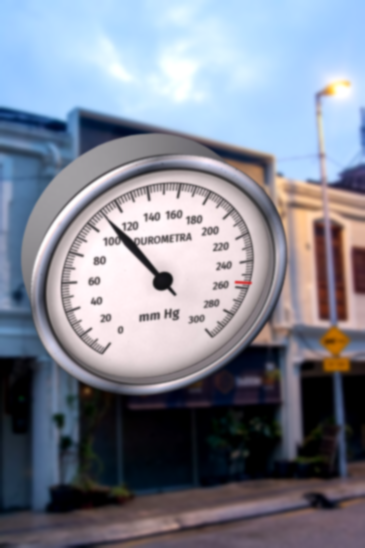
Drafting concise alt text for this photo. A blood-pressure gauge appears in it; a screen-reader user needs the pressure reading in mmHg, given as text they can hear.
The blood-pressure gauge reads 110 mmHg
